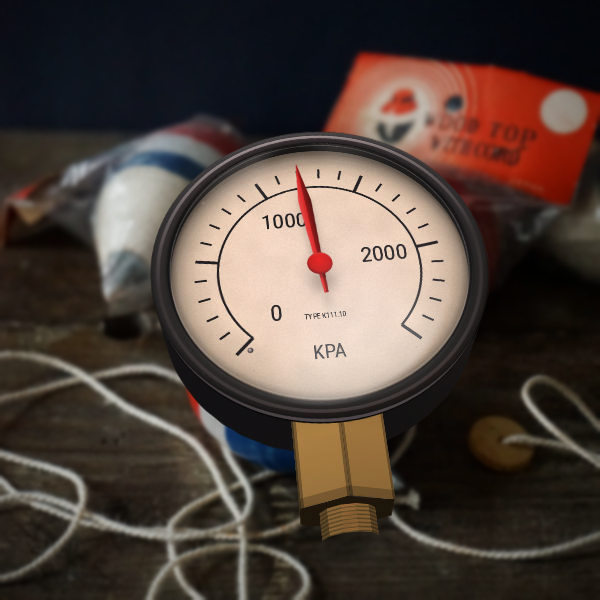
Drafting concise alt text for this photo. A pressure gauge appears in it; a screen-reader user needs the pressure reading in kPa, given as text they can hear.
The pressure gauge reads 1200 kPa
